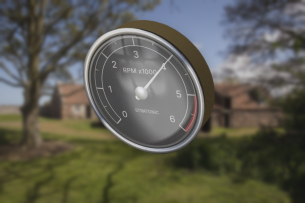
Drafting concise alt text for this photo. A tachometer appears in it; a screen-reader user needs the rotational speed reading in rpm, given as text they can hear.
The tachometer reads 4000 rpm
